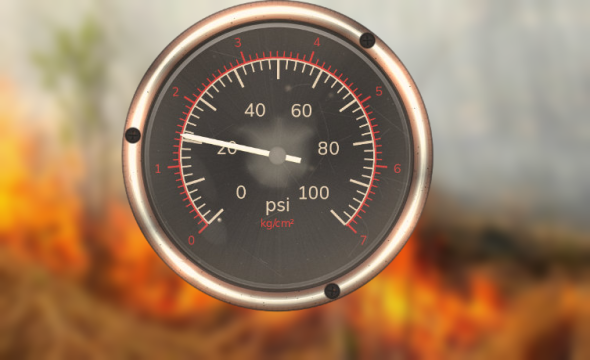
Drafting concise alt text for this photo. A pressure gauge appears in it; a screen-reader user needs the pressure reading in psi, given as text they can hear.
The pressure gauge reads 21 psi
